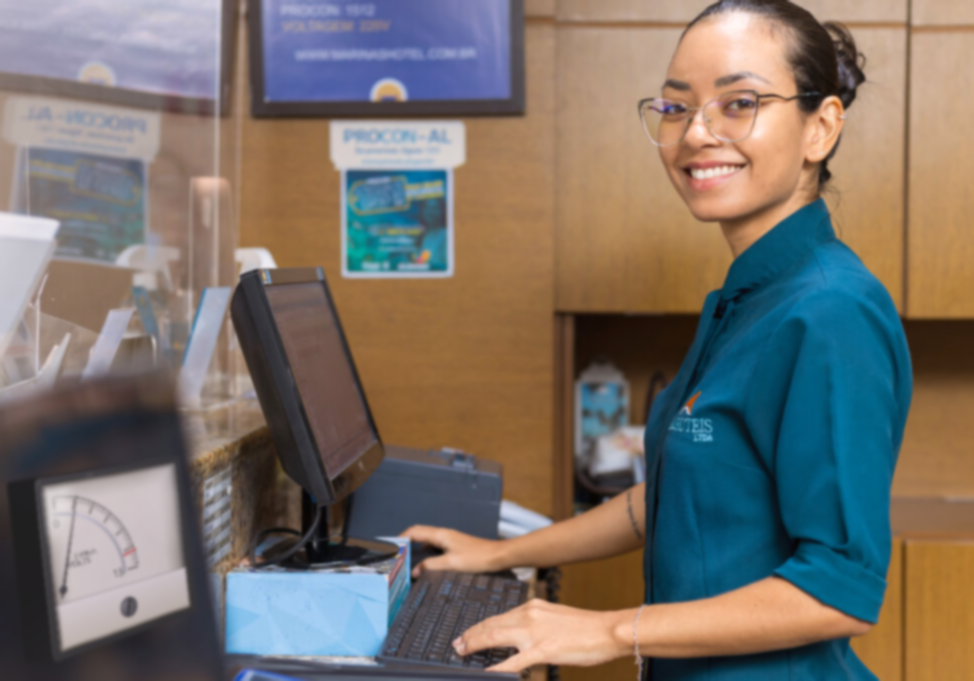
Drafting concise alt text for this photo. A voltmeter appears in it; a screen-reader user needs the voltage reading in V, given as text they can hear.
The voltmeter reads 2.5 V
